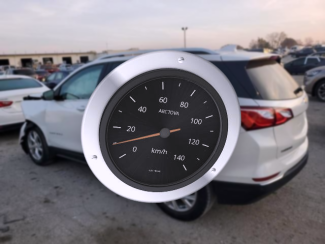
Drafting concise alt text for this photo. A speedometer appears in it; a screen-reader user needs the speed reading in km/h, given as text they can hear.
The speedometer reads 10 km/h
